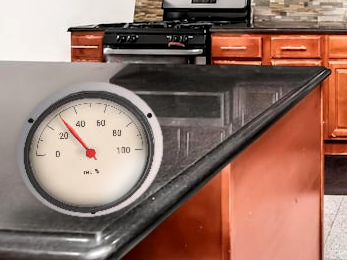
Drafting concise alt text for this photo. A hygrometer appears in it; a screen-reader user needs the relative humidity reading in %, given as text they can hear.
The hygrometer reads 30 %
